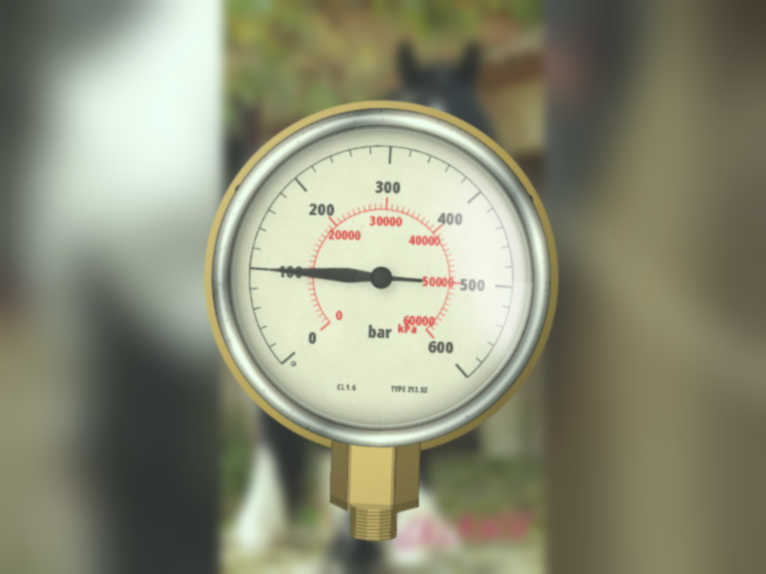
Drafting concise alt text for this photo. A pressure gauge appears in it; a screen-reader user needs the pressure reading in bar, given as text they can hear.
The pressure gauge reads 100 bar
